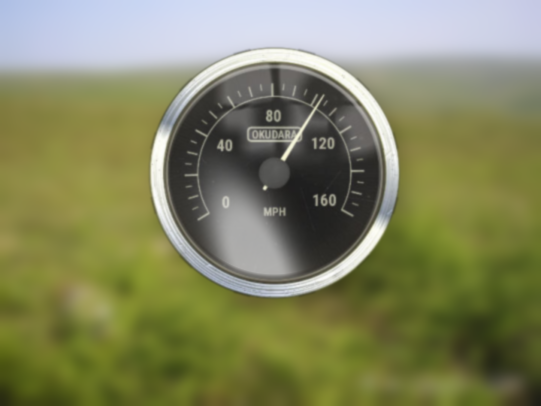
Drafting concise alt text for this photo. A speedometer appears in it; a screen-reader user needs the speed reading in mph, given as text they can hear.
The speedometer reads 102.5 mph
